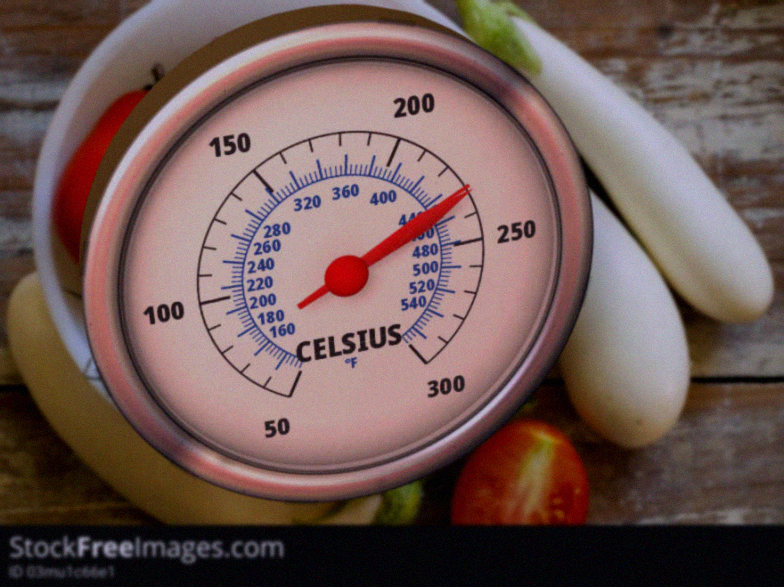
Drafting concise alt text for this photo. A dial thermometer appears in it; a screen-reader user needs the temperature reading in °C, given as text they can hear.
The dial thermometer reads 230 °C
